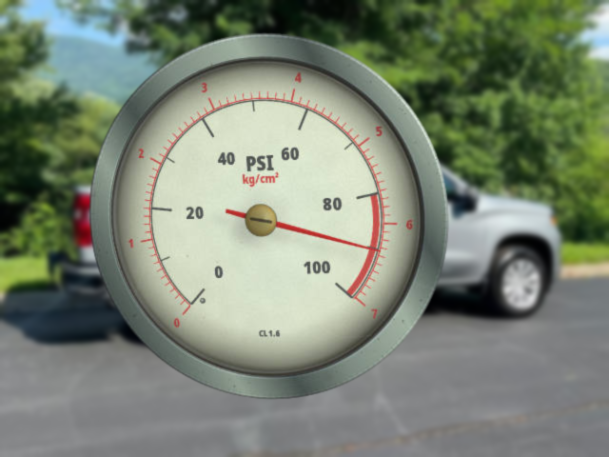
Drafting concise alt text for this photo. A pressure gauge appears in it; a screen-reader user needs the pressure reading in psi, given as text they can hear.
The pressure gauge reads 90 psi
